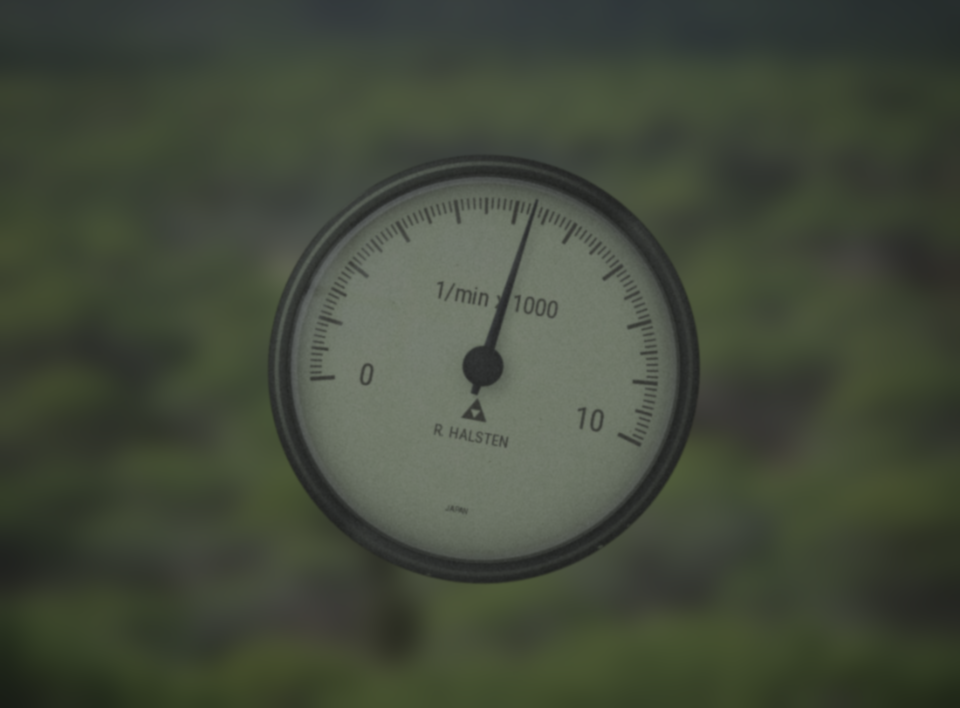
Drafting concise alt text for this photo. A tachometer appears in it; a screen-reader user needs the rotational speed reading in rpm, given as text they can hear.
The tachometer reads 5300 rpm
